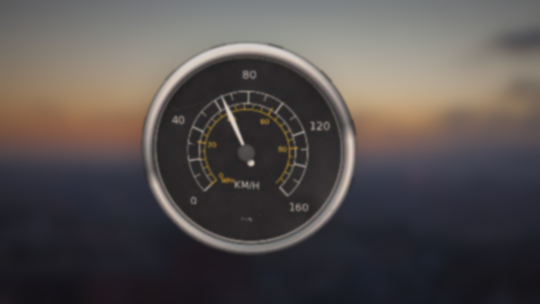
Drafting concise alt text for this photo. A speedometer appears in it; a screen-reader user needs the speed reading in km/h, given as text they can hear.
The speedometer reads 65 km/h
